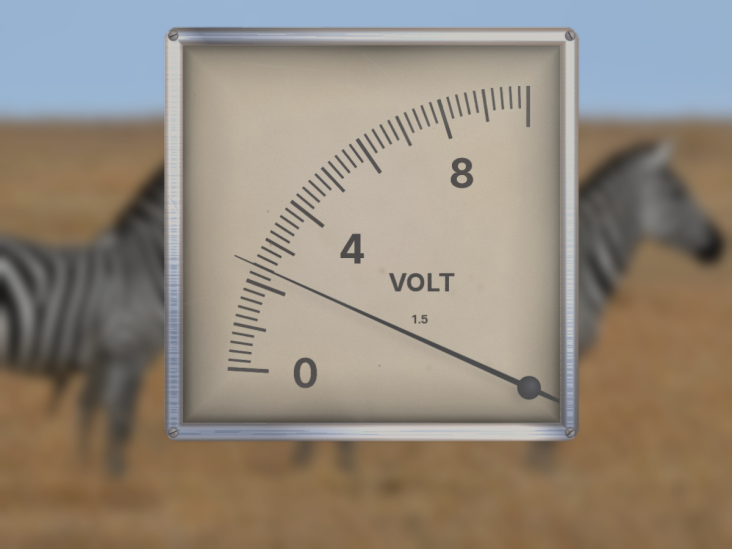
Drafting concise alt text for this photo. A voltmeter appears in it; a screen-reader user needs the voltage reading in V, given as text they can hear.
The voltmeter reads 2.4 V
